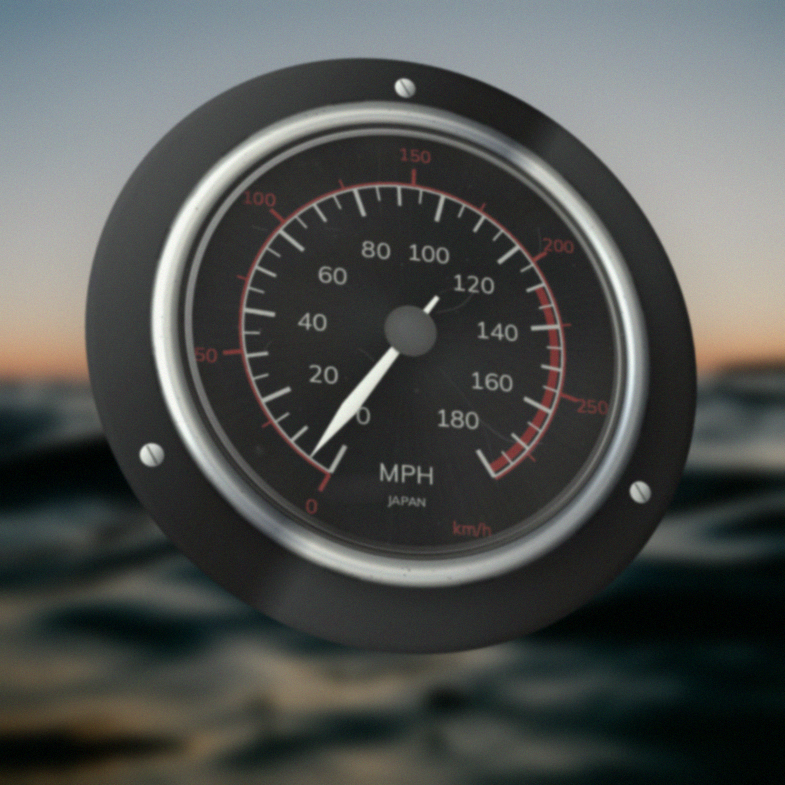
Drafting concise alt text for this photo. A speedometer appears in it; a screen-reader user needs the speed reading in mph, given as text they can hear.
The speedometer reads 5 mph
